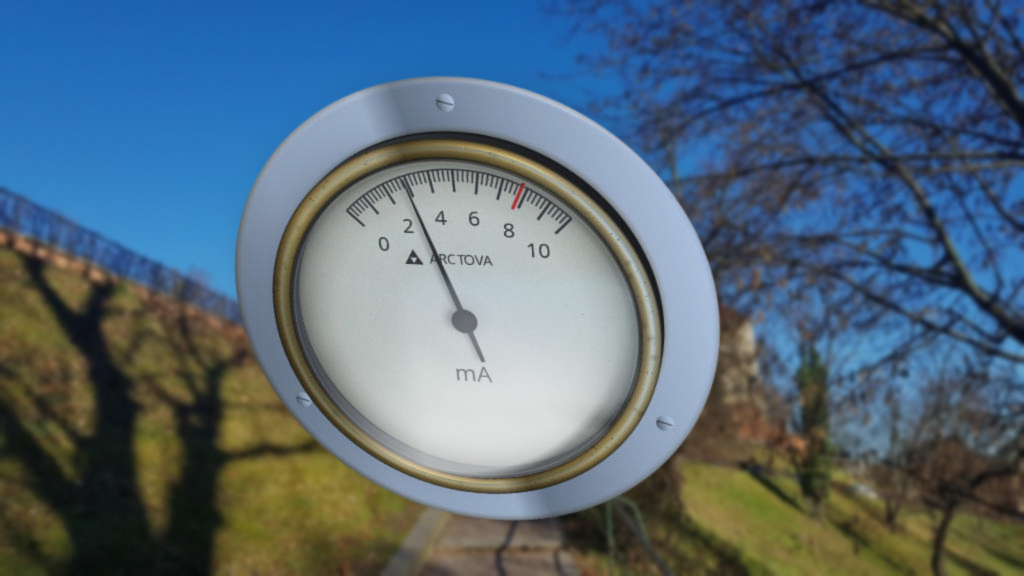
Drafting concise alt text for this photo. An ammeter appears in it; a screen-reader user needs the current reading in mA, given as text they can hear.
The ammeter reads 3 mA
